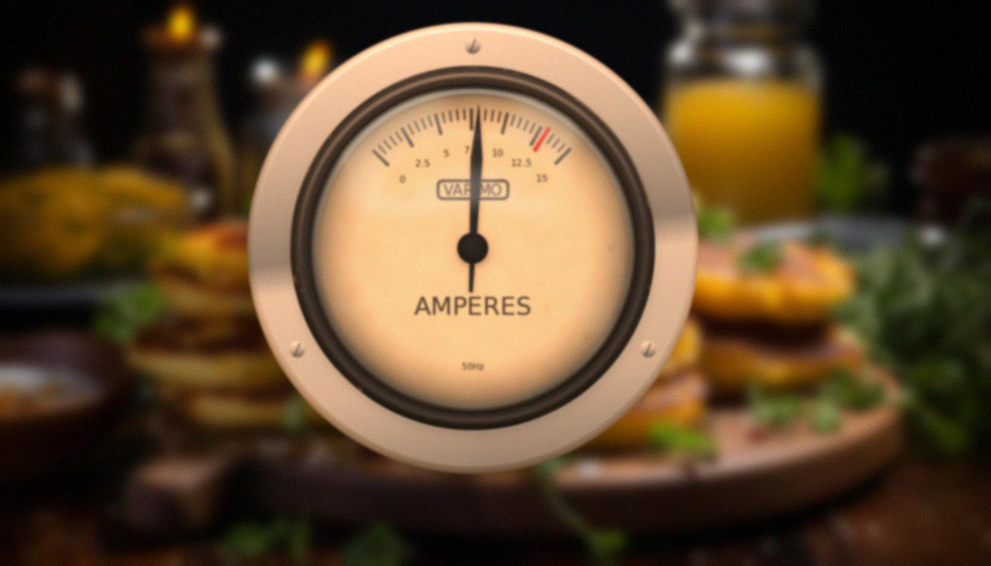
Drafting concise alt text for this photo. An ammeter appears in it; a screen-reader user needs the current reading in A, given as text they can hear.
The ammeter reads 8 A
